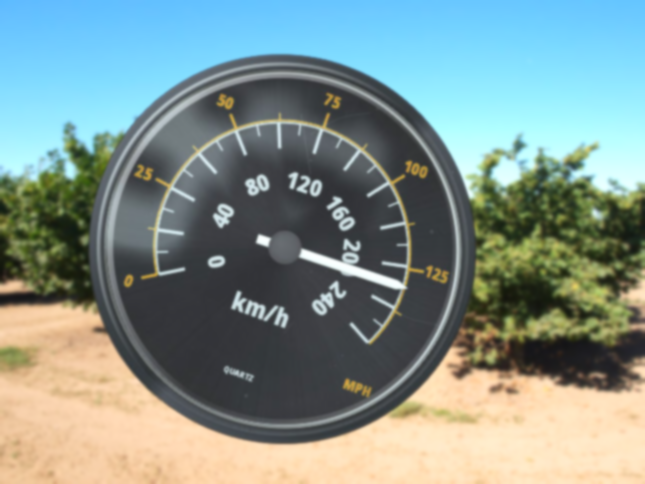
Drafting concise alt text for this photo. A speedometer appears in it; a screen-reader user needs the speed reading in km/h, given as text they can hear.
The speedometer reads 210 km/h
